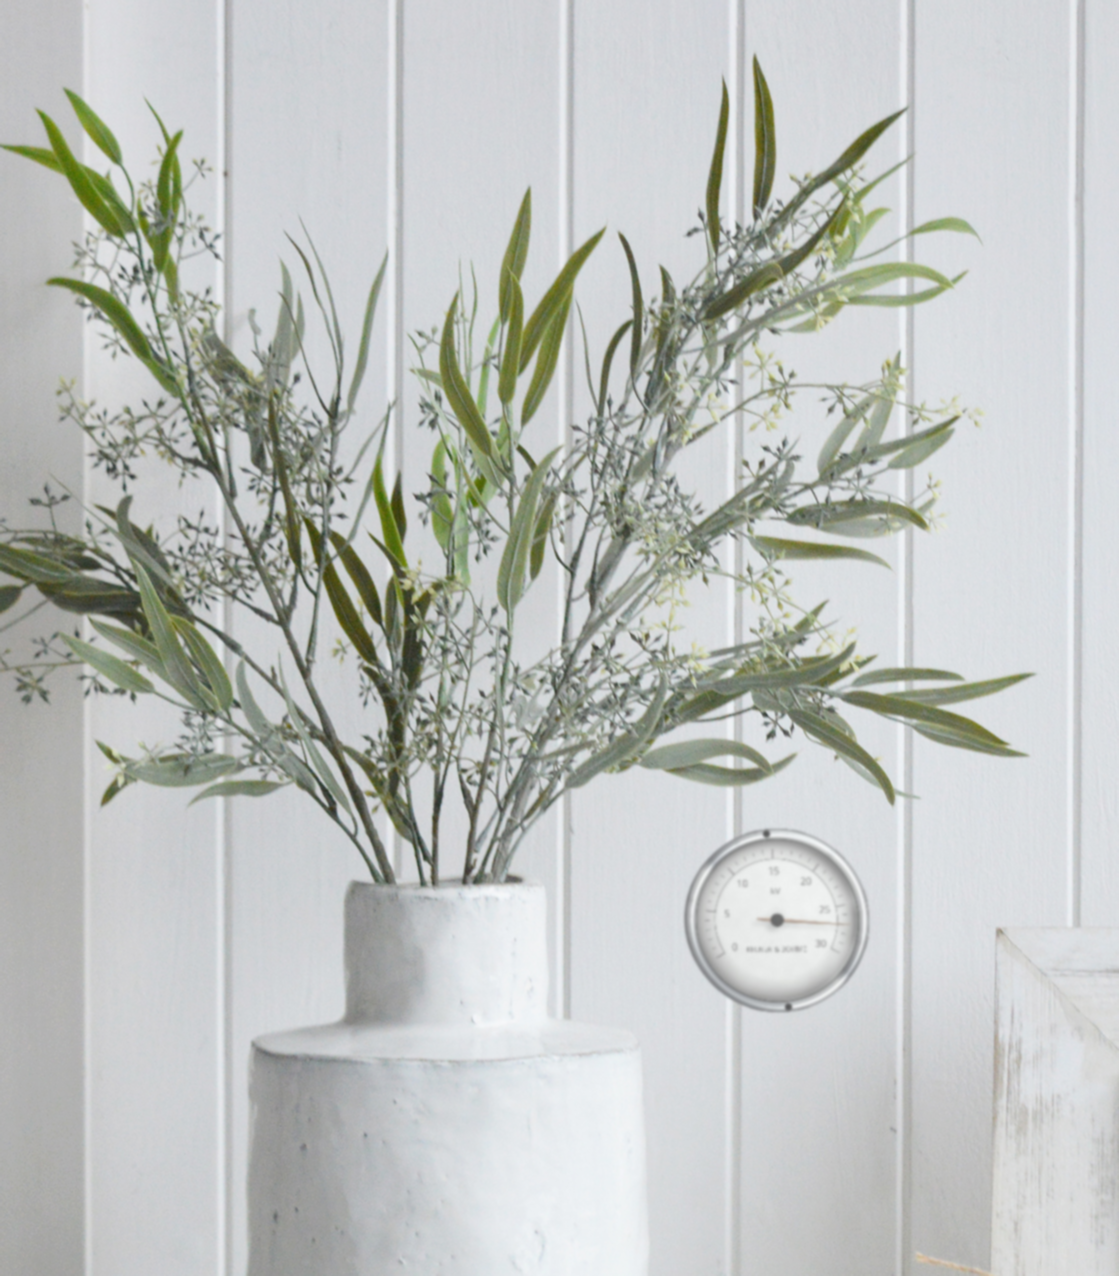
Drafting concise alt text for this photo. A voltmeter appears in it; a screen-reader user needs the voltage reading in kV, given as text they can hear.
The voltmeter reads 27 kV
